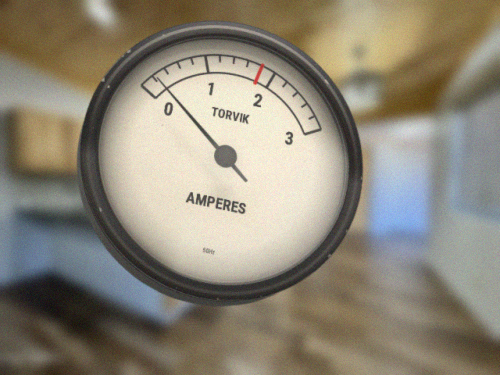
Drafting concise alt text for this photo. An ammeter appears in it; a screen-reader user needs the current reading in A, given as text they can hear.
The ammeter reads 0.2 A
